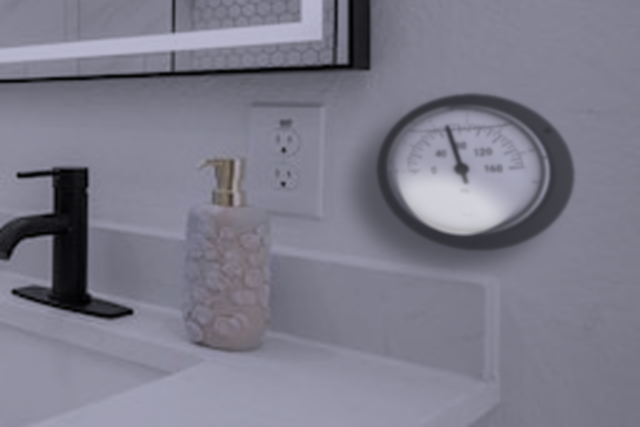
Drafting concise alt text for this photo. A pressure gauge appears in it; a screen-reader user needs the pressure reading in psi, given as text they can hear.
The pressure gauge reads 70 psi
